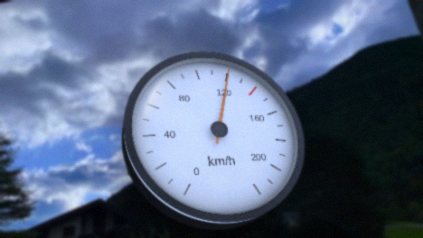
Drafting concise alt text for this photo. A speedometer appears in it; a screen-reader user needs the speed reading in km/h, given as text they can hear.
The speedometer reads 120 km/h
